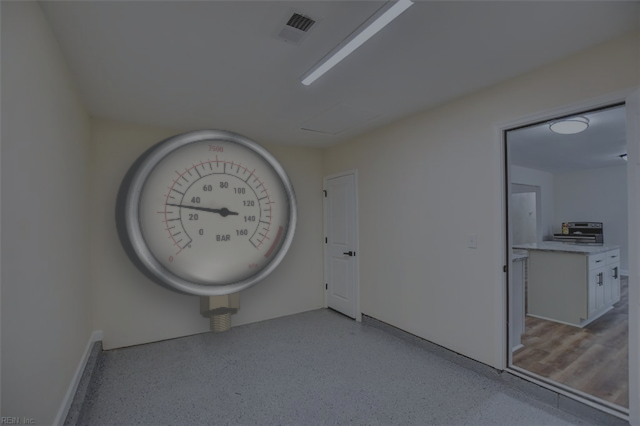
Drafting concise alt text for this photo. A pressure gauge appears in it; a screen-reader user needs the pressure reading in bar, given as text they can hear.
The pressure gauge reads 30 bar
